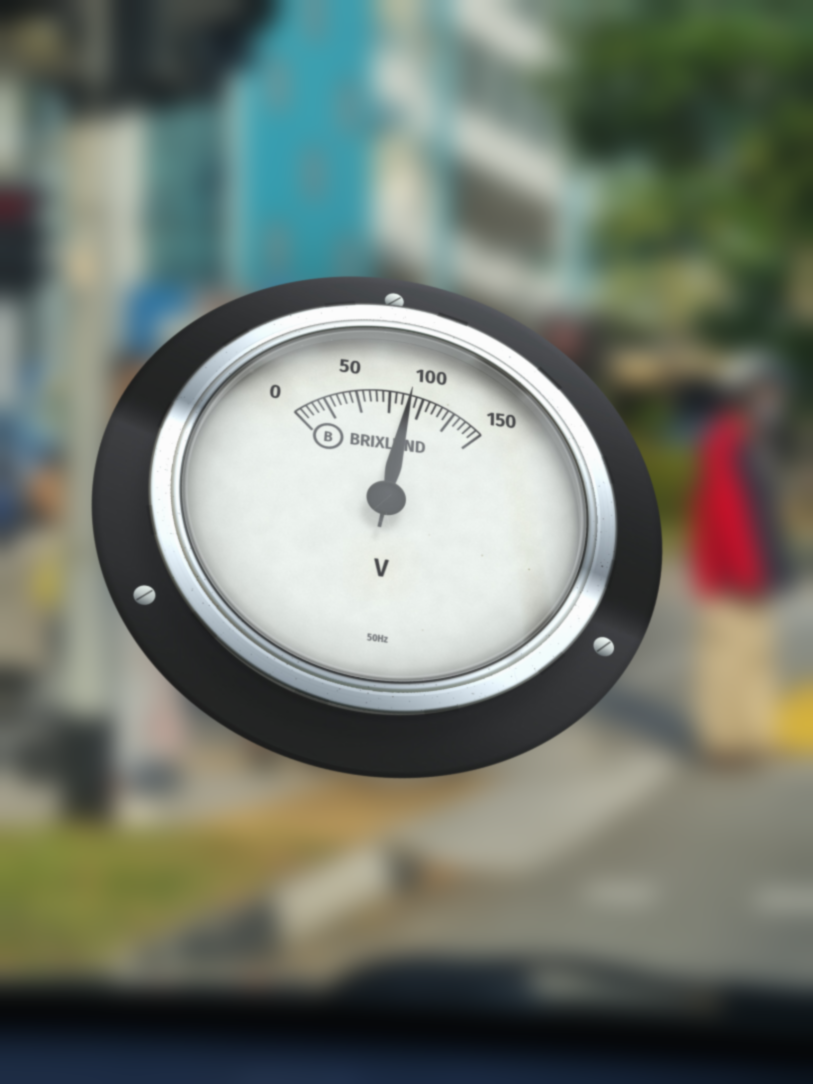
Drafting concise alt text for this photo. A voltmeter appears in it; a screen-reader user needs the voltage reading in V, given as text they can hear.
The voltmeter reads 90 V
